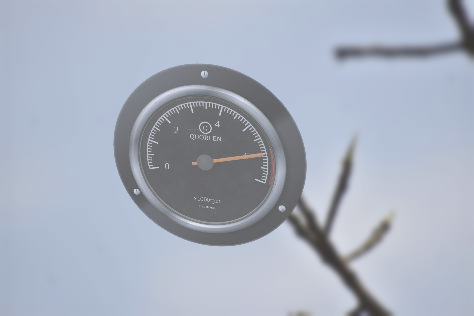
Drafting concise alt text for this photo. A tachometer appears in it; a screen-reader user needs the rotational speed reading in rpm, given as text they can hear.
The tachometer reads 6000 rpm
